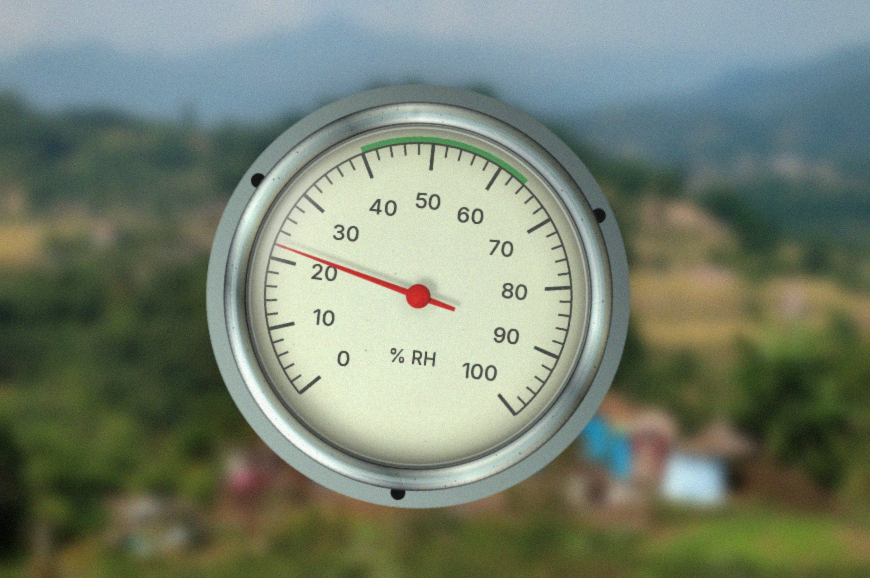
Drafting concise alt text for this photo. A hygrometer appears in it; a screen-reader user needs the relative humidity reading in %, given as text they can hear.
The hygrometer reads 22 %
